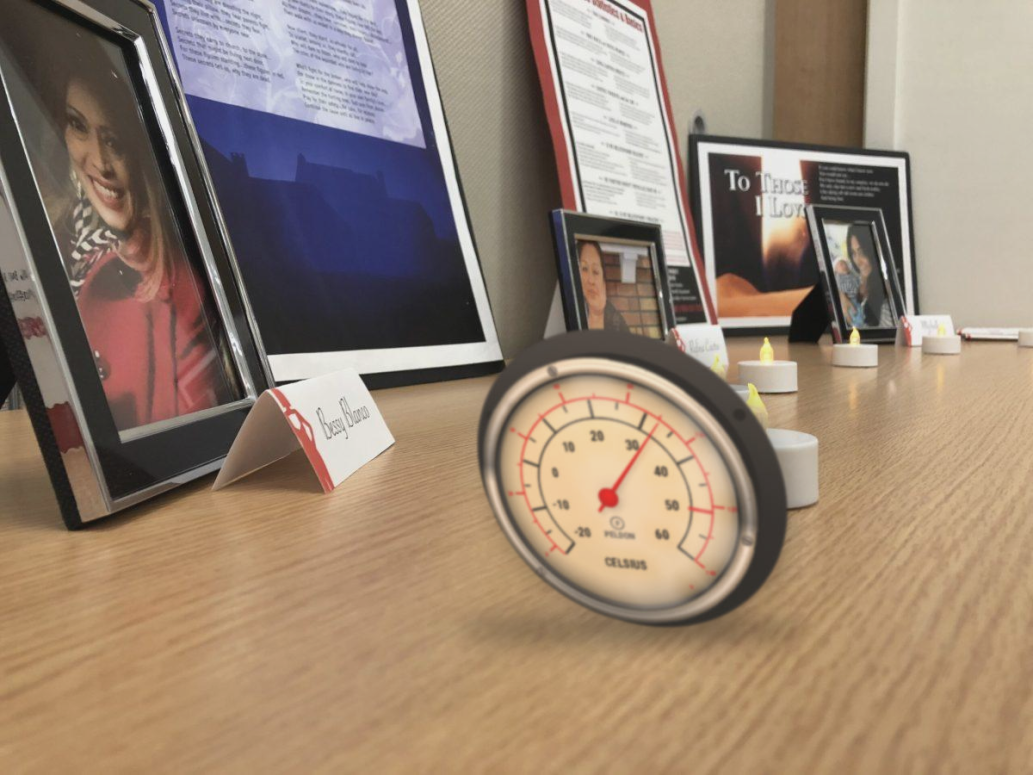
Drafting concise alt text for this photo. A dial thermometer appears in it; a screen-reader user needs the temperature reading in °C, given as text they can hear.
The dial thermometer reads 32.5 °C
